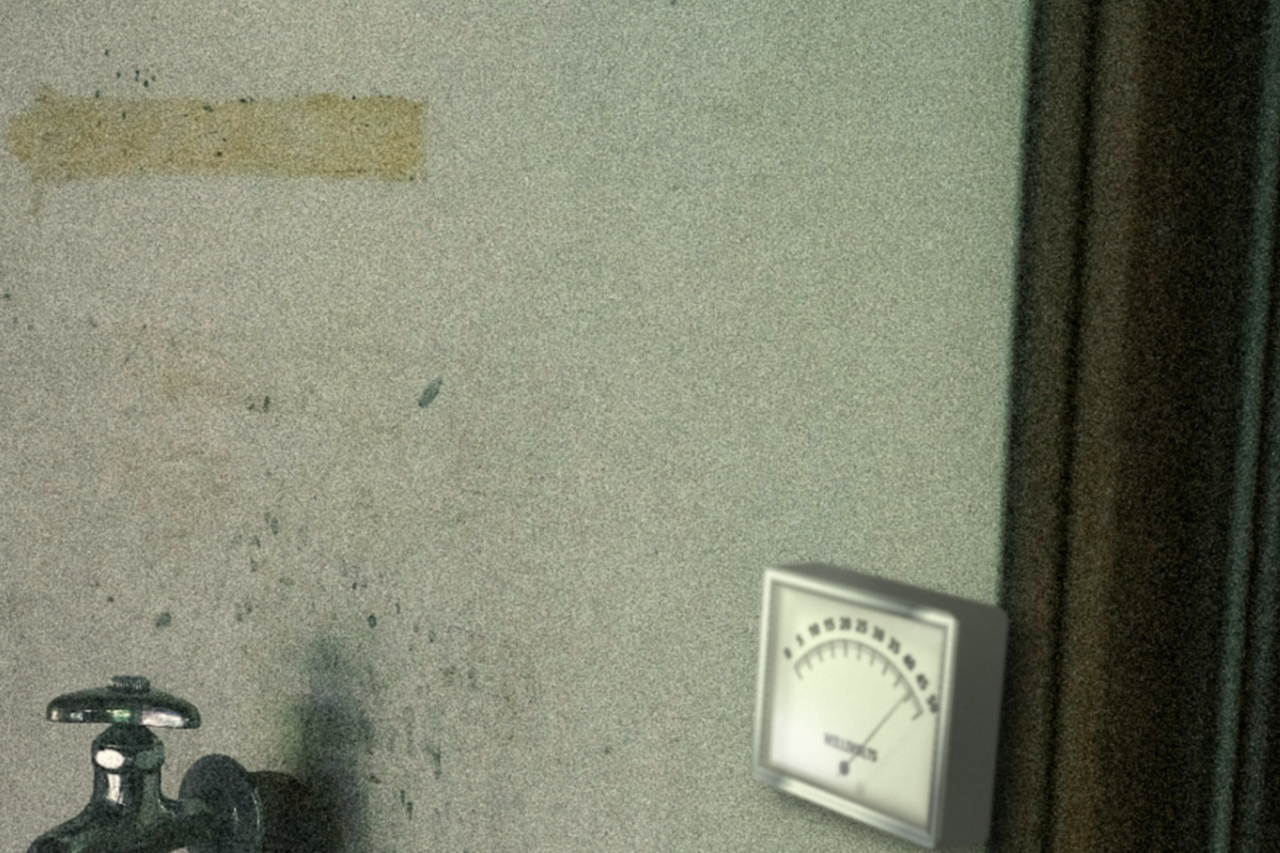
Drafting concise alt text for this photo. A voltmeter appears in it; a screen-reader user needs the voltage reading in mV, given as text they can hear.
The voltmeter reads 45 mV
